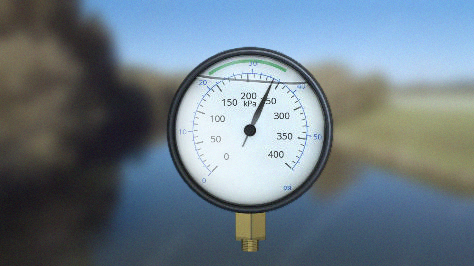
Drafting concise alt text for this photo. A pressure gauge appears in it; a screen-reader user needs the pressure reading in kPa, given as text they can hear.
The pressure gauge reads 240 kPa
